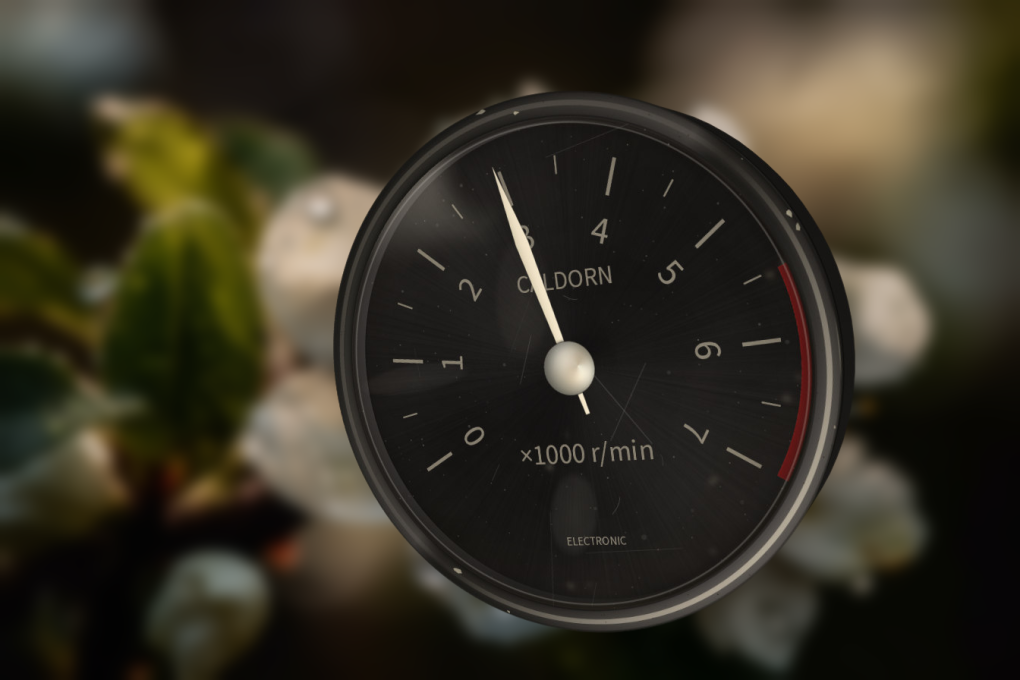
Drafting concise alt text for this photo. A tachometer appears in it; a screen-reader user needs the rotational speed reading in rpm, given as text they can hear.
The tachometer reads 3000 rpm
